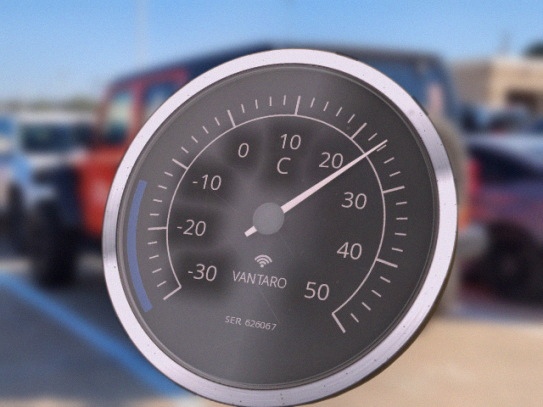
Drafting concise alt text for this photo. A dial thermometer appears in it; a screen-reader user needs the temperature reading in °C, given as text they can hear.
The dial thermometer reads 24 °C
